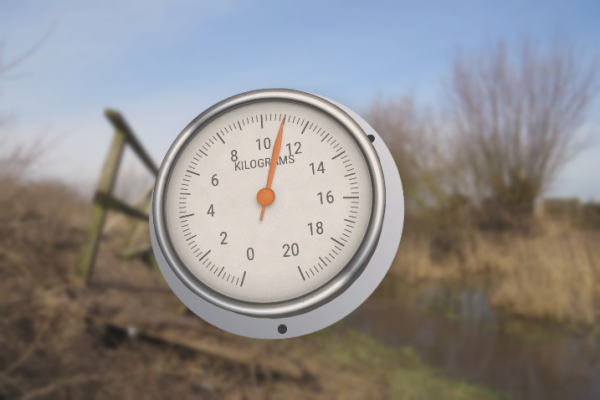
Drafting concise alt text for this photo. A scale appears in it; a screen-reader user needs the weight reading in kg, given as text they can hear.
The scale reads 11 kg
